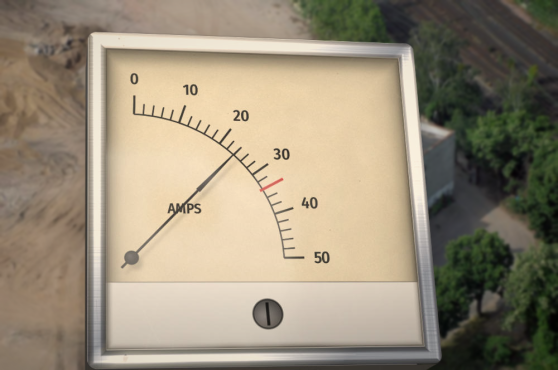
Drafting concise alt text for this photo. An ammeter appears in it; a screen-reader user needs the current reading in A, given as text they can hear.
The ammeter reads 24 A
